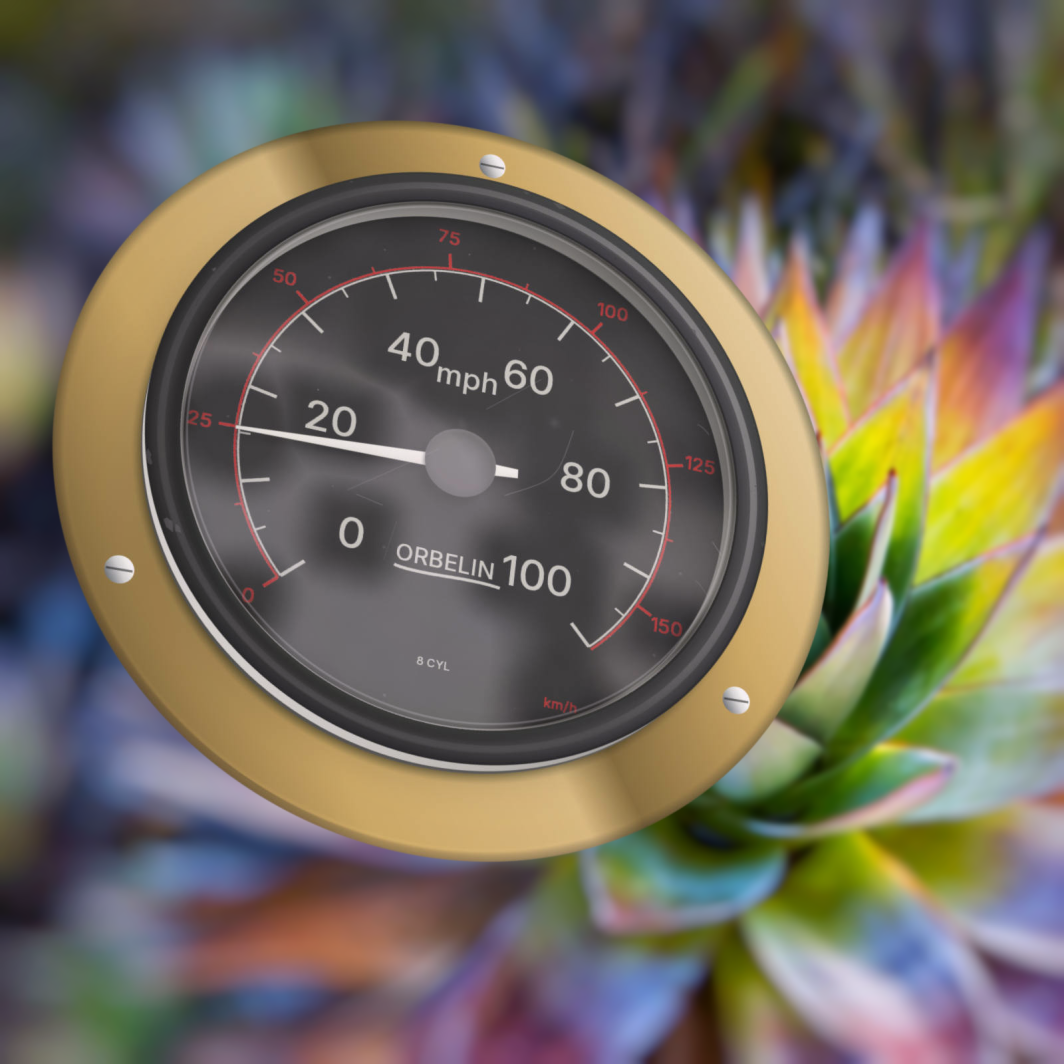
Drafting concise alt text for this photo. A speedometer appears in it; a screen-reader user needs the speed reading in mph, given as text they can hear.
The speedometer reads 15 mph
